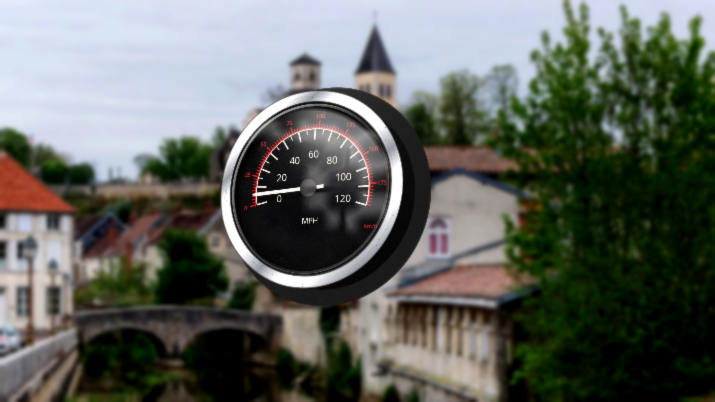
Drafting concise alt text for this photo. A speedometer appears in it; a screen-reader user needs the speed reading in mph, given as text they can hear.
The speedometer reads 5 mph
